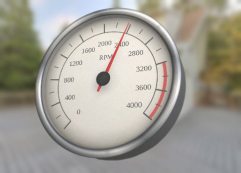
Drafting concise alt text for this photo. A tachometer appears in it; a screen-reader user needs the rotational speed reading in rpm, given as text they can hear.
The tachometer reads 2400 rpm
